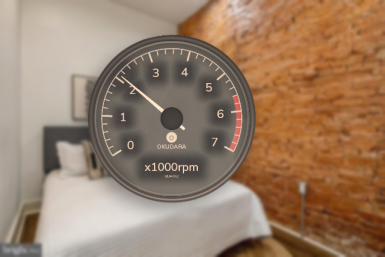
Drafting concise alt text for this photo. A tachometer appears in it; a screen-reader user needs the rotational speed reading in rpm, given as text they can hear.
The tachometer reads 2100 rpm
